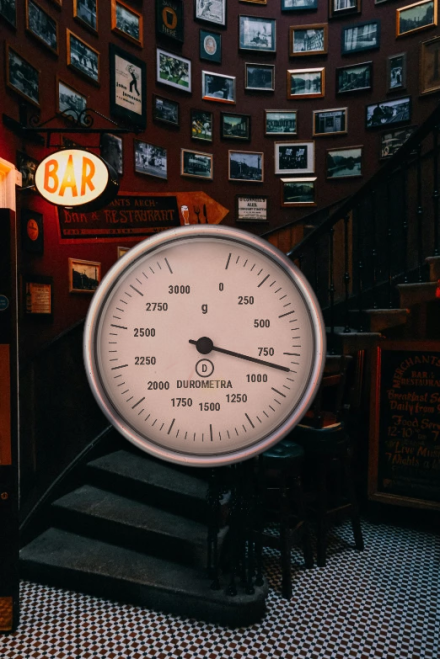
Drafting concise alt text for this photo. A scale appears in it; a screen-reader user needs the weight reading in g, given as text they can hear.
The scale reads 850 g
